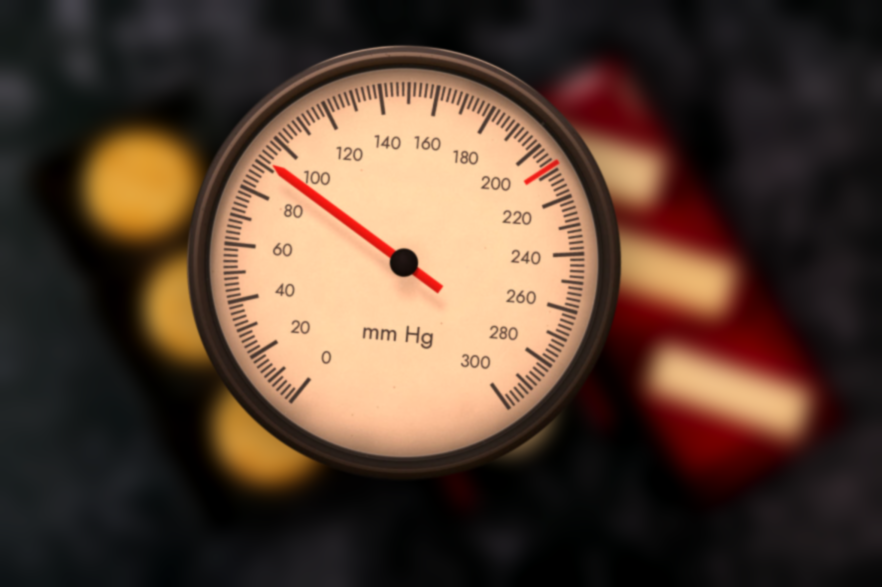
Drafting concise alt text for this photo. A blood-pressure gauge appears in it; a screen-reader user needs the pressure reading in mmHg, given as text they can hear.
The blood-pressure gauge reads 92 mmHg
